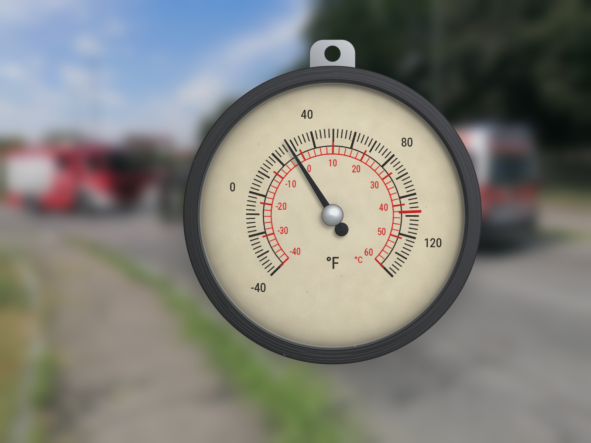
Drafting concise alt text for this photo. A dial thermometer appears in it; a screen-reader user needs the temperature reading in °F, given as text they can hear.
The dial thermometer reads 28 °F
